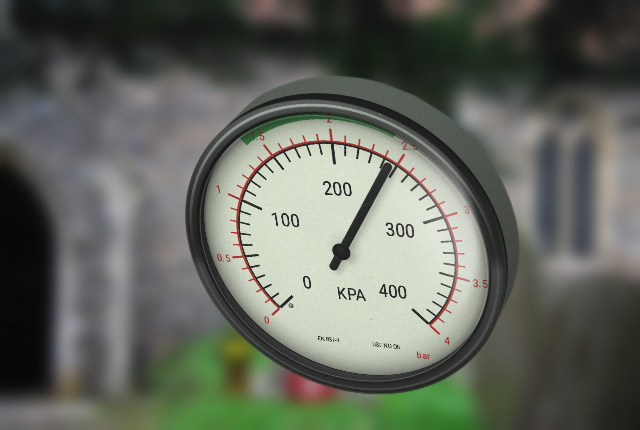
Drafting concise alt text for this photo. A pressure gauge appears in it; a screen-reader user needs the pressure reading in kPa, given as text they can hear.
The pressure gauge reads 245 kPa
